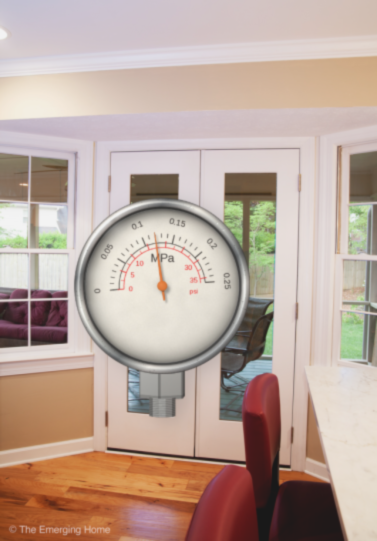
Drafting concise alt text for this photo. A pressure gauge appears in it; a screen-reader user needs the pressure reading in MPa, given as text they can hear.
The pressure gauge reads 0.12 MPa
